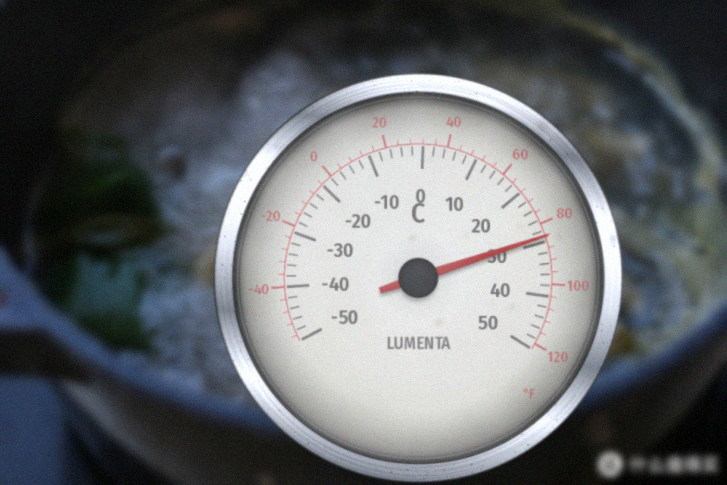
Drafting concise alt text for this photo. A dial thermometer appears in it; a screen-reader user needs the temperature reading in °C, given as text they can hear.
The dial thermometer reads 29 °C
